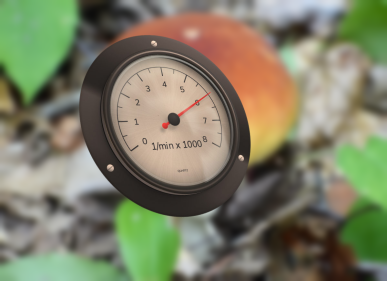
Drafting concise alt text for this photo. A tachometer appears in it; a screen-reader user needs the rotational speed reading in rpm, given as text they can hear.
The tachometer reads 6000 rpm
